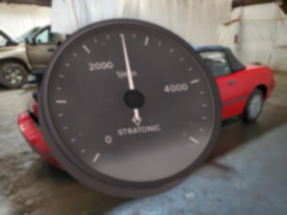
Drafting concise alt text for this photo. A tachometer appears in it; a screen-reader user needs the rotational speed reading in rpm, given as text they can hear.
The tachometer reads 2600 rpm
